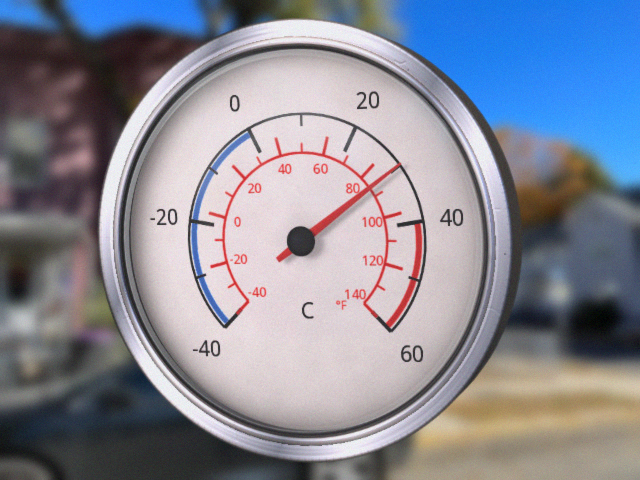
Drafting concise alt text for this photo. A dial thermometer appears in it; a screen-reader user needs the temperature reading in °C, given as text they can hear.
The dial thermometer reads 30 °C
